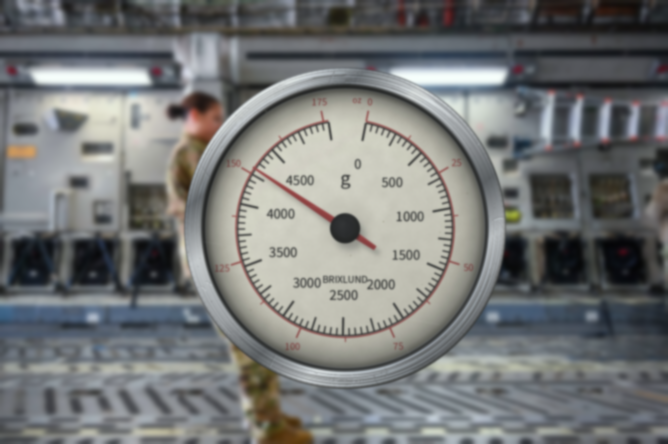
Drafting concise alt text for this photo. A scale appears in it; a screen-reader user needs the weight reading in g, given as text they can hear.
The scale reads 4300 g
